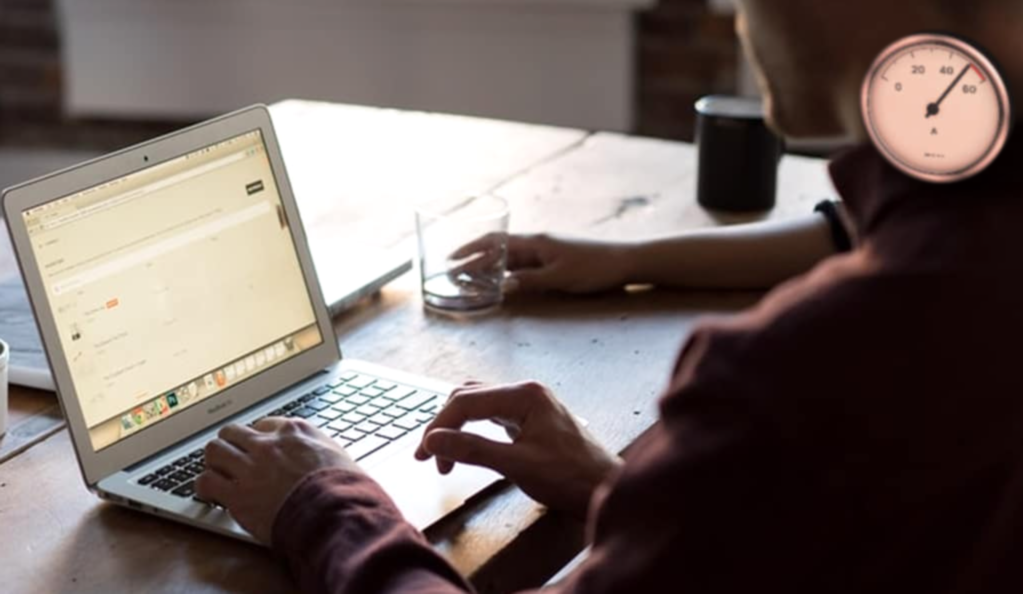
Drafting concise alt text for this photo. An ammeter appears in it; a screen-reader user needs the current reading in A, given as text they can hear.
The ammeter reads 50 A
